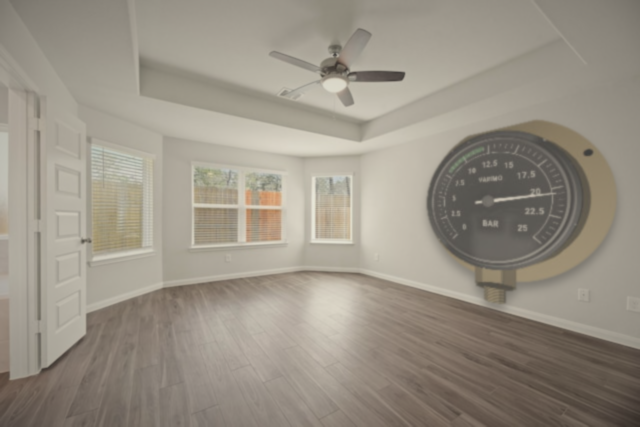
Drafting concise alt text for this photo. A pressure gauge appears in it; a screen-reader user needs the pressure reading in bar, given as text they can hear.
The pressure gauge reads 20.5 bar
